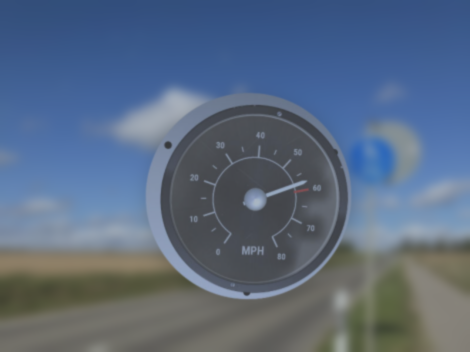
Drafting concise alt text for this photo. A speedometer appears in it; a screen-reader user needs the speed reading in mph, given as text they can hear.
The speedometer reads 57.5 mph
